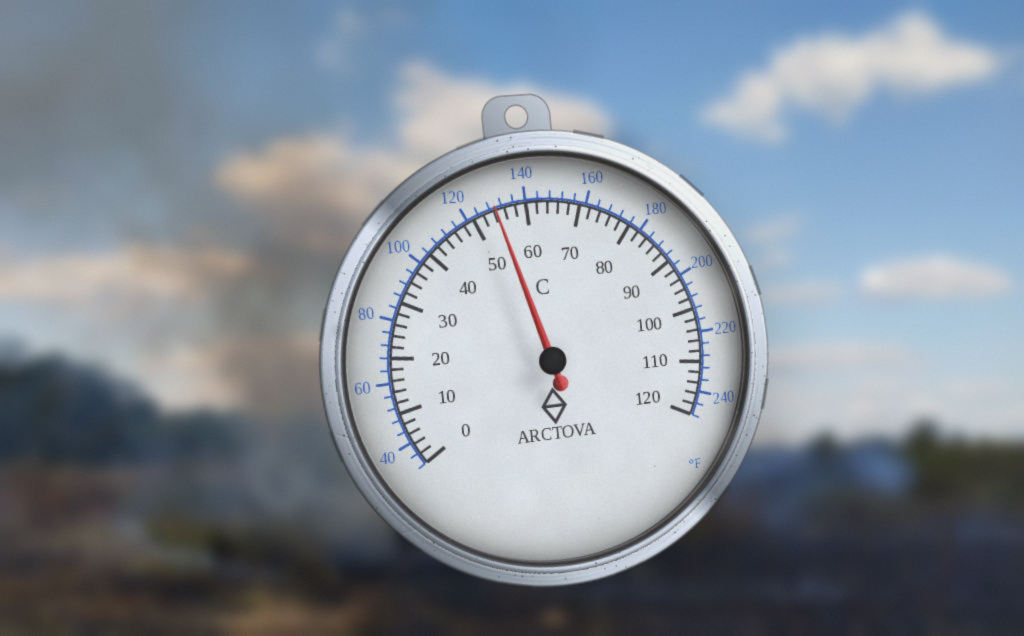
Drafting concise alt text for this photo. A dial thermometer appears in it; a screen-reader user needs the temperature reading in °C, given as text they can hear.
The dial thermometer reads 54 °C
